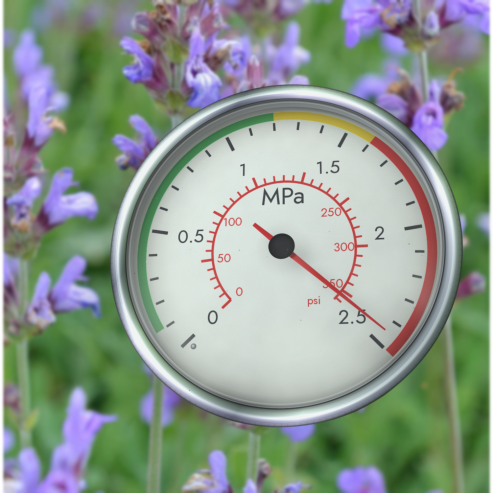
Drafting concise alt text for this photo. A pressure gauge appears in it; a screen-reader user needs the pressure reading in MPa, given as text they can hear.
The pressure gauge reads 2.45 MPa
